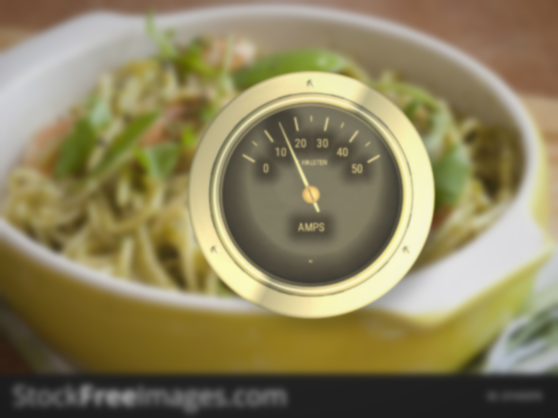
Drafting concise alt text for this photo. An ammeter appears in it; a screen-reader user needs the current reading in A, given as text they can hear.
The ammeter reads 15 A
